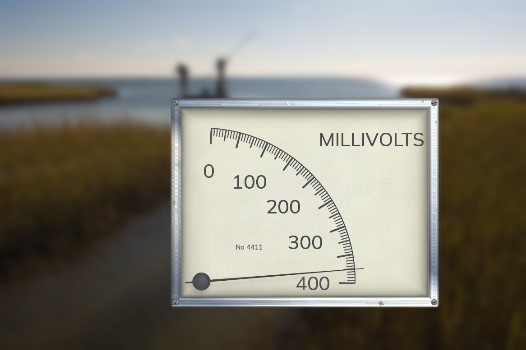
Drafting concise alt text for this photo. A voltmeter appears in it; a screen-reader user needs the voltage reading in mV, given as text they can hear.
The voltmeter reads 375 mV
